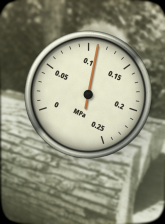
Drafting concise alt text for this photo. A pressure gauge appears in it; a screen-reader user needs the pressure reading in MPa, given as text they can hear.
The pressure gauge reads 0.11 MPa
